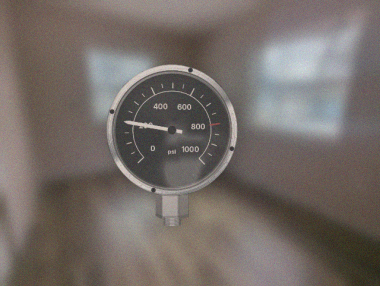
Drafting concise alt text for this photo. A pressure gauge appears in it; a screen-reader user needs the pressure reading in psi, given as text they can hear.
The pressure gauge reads 200 psi
